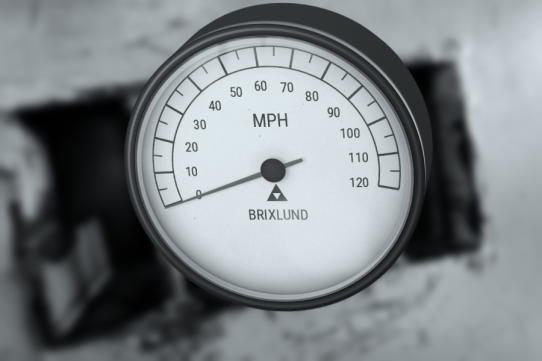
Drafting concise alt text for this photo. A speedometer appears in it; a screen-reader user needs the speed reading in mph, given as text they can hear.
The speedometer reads 0 mph
